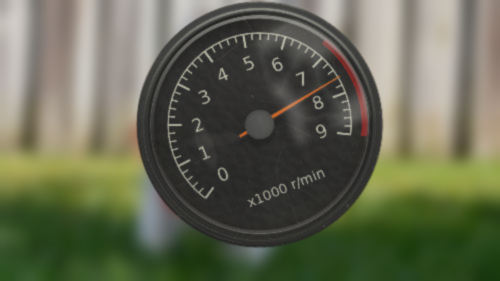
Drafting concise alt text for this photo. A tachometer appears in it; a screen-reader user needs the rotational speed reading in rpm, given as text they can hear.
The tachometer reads 7600 rpm
